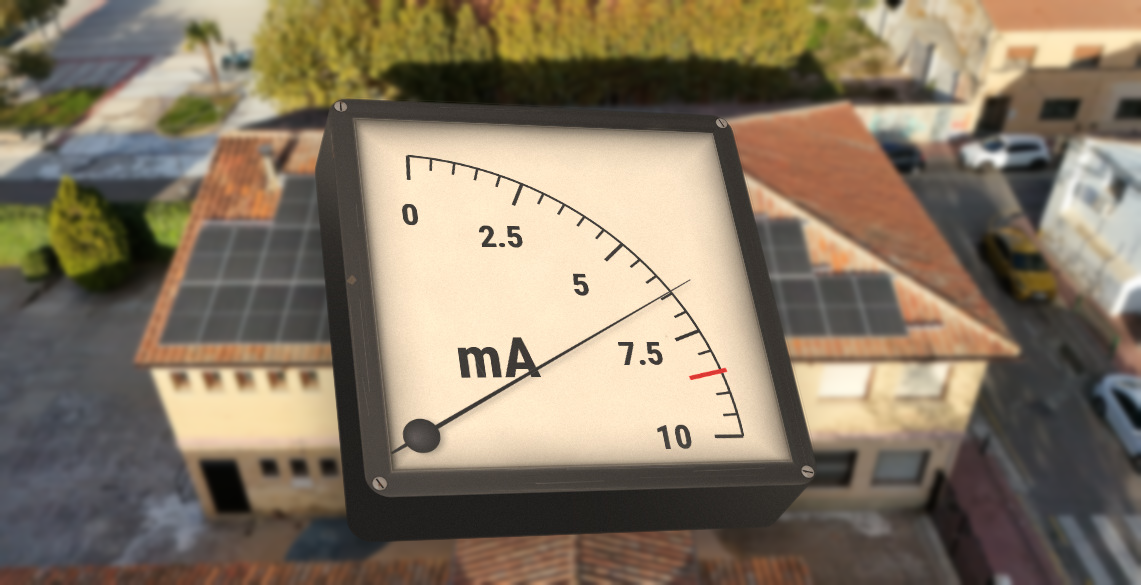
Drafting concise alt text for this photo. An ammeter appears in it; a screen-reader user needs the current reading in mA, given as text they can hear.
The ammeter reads 6.5 mA
